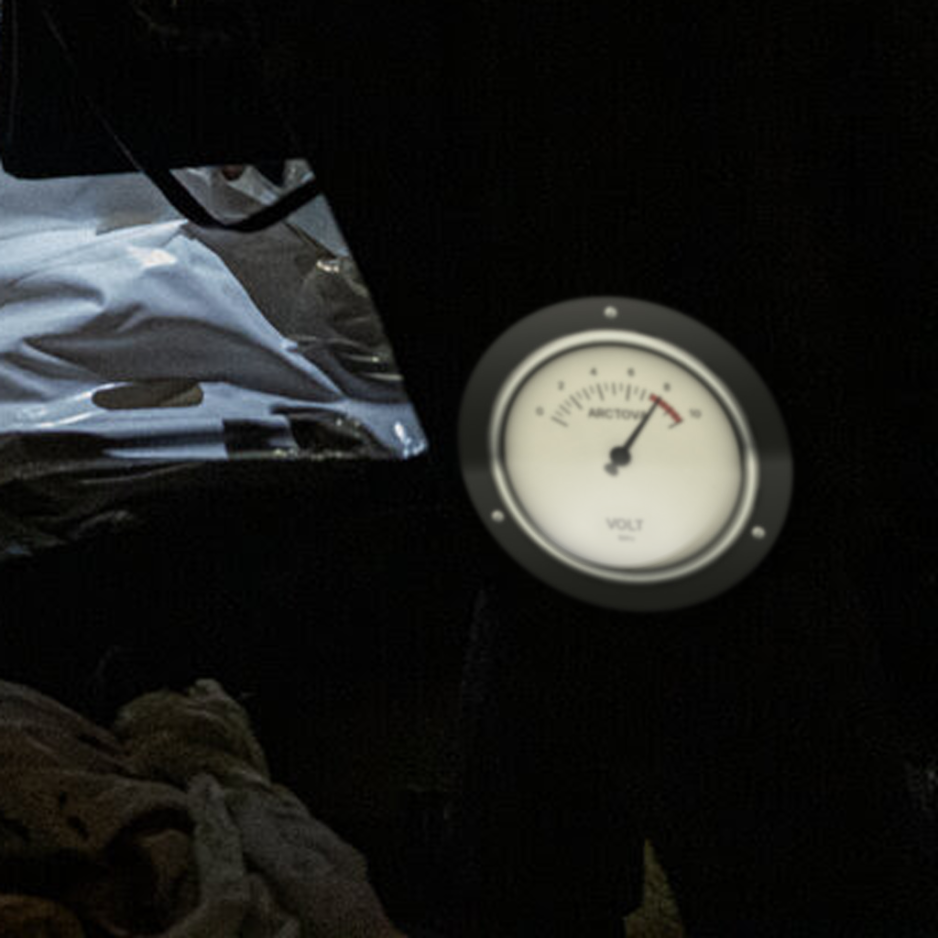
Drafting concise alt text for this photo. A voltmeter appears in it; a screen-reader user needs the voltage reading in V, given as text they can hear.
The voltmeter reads 8 V
